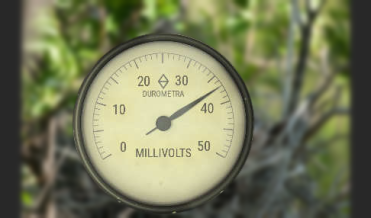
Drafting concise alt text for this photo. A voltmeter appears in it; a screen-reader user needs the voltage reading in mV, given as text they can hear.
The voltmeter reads 37 mV
